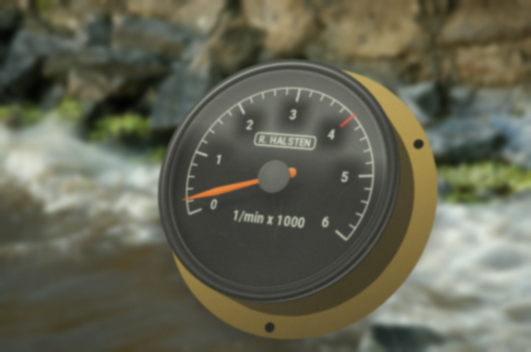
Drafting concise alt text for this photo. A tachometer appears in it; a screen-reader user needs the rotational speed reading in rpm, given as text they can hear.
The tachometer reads 200 rpm
